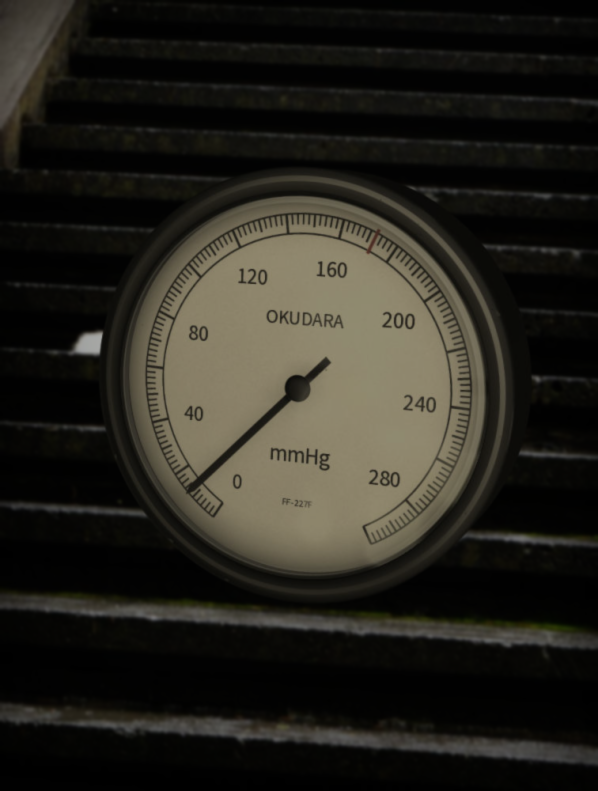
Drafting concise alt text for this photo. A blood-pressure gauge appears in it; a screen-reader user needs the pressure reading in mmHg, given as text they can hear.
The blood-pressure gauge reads 12 mmHg
